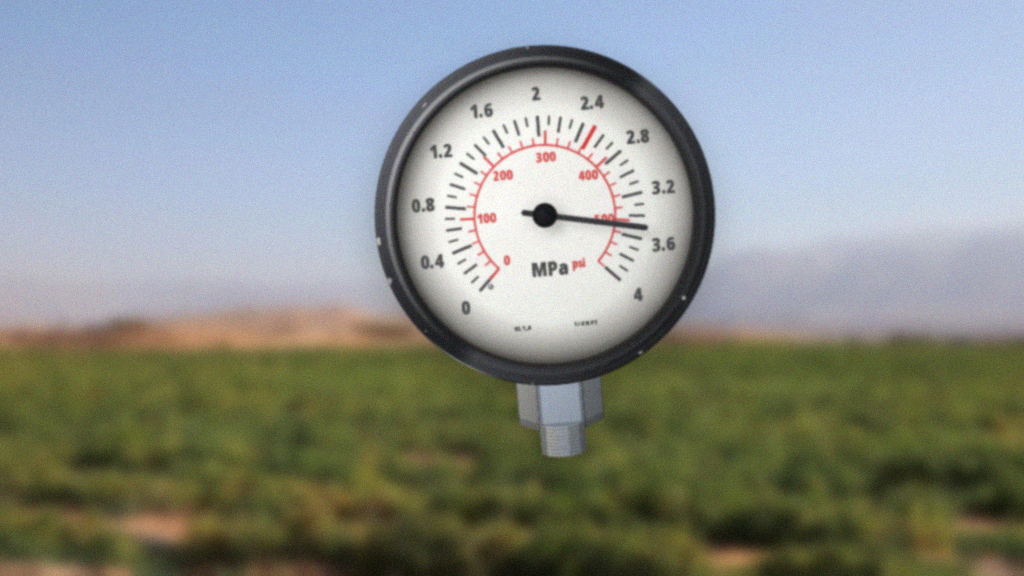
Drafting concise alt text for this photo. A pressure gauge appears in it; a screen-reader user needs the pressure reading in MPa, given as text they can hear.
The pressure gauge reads 3.5 MPa
